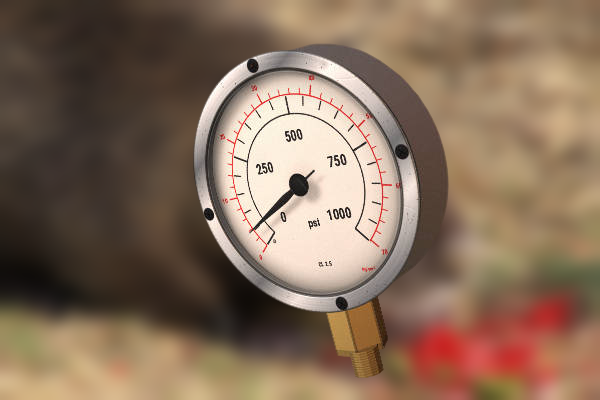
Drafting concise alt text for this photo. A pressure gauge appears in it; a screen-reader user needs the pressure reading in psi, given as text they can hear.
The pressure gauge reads 50 psi
